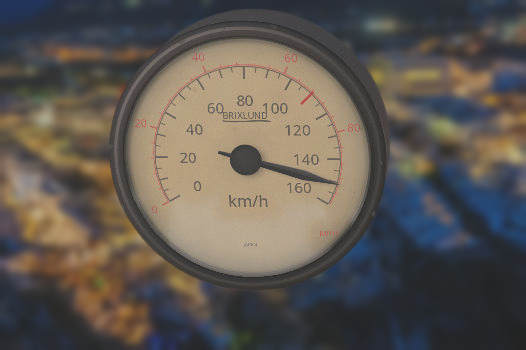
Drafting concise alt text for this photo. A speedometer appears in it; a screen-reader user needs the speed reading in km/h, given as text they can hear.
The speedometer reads 150 km/h
